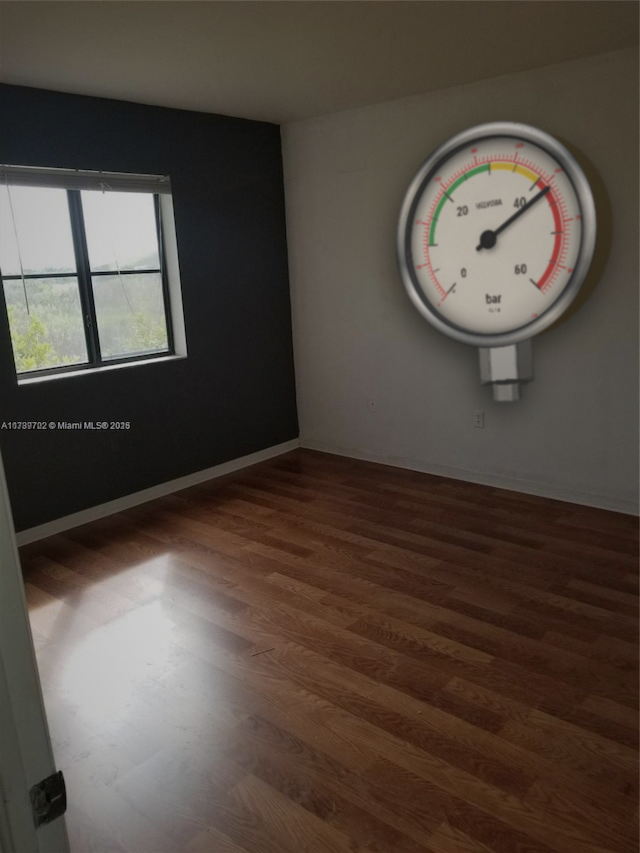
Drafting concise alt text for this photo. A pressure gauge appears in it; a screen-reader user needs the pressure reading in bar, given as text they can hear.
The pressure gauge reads 42.5 bar
